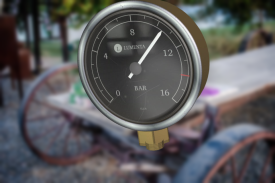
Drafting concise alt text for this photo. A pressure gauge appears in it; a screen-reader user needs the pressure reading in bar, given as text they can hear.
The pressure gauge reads 10.5 bar
